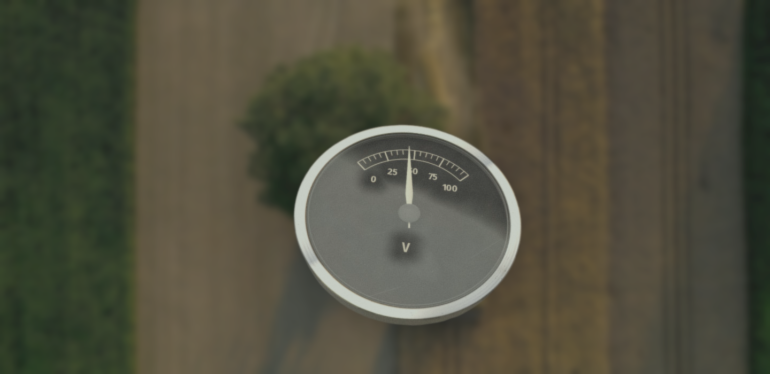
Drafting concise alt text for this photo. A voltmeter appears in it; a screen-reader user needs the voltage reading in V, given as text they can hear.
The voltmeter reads 45 V
